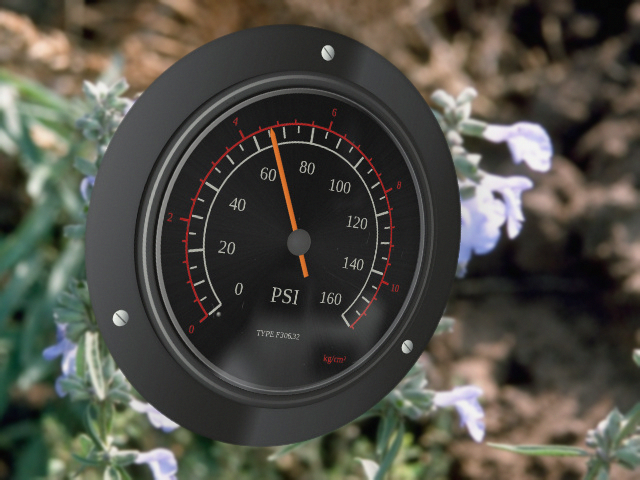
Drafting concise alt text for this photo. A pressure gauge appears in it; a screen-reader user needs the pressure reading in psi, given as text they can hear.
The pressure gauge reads 65 psi
